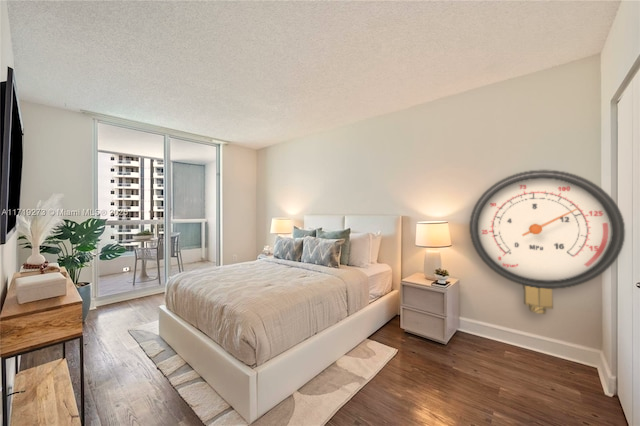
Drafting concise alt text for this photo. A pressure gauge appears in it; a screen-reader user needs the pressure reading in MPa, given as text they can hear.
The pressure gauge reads 11.5 MPa
